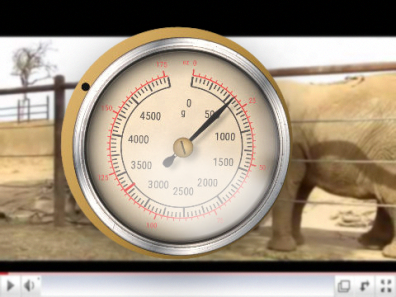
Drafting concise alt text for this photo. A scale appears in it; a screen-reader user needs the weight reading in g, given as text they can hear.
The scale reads 550 g
